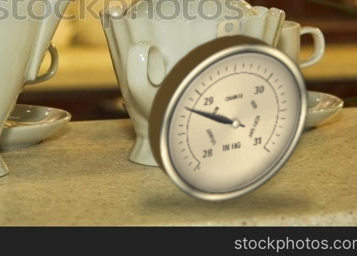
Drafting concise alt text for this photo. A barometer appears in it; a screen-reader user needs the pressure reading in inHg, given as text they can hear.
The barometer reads 28.8 inHg
